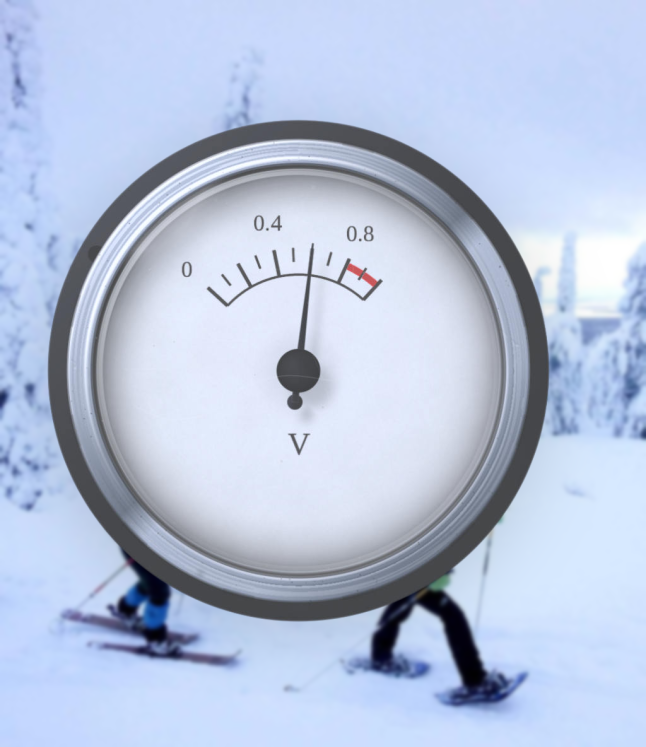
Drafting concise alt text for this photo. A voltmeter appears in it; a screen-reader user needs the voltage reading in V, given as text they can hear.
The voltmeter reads 0.6 V
